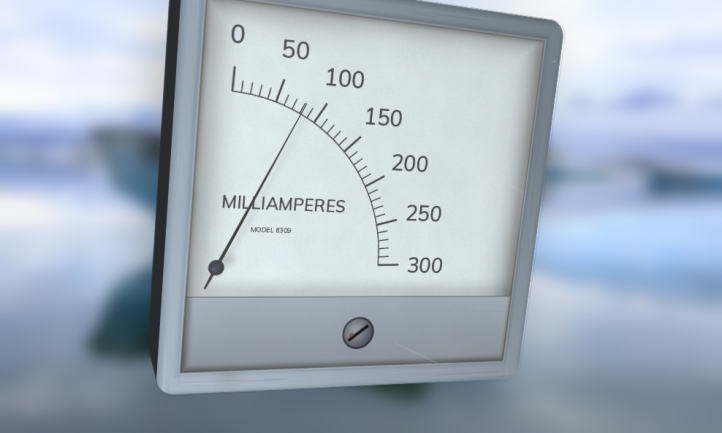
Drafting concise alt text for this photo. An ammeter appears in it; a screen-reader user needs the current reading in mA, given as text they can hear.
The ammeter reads 80 mA
